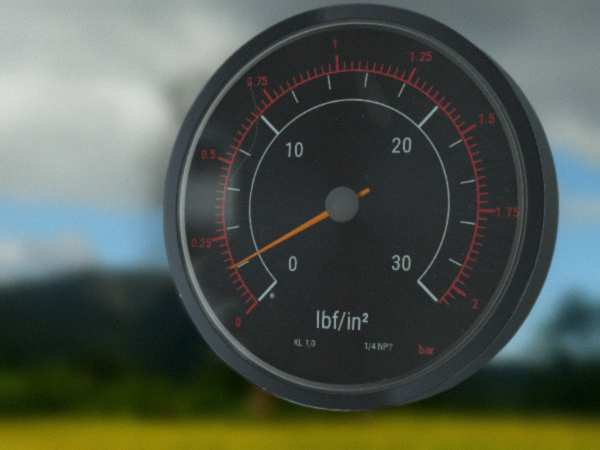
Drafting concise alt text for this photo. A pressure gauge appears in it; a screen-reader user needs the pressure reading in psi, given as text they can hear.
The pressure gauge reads 2 psi
